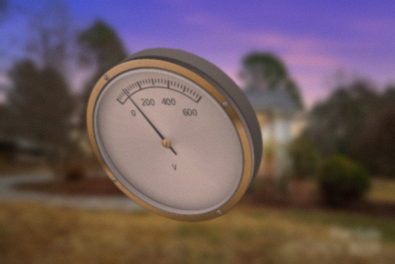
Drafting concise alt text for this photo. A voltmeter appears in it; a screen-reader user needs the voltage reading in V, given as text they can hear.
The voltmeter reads 100 V
